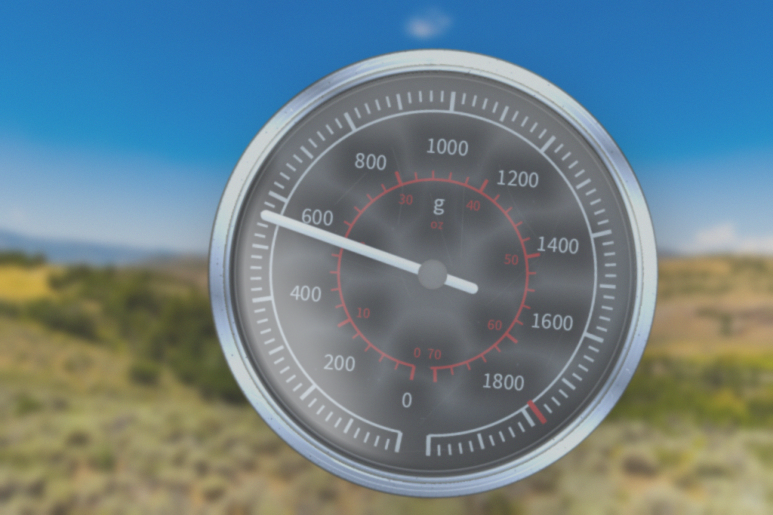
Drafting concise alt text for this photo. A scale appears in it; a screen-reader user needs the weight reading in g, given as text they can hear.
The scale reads 560 g
